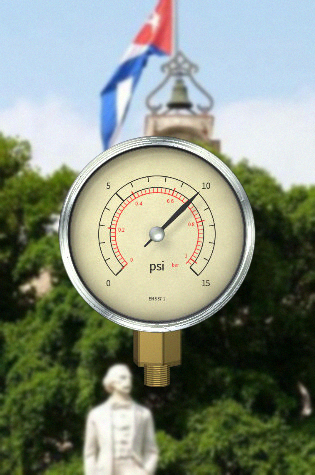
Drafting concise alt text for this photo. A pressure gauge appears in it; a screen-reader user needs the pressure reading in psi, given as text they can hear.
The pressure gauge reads 10 psi
